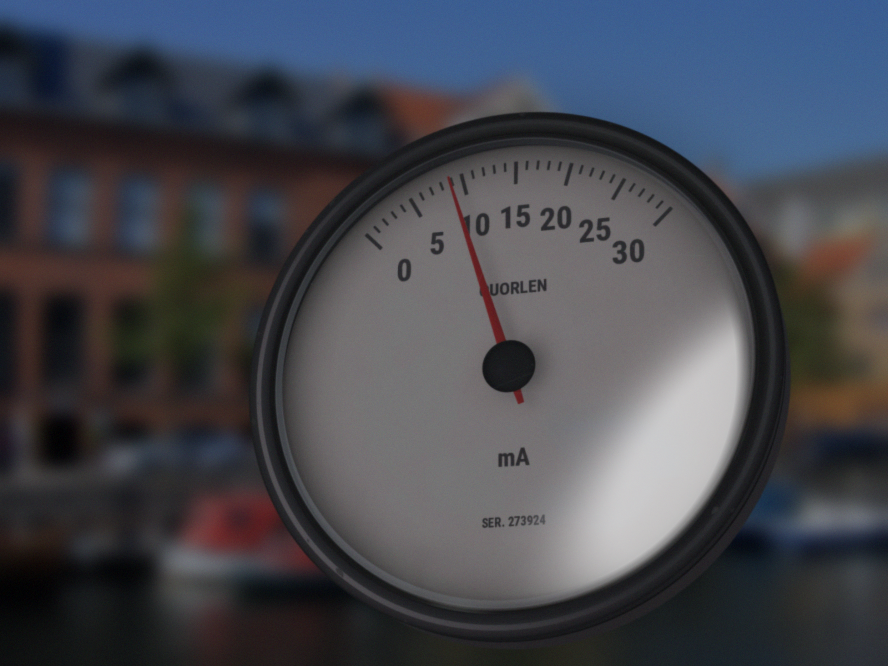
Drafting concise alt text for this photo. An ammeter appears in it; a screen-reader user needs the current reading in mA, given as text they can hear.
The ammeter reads 9 mA
